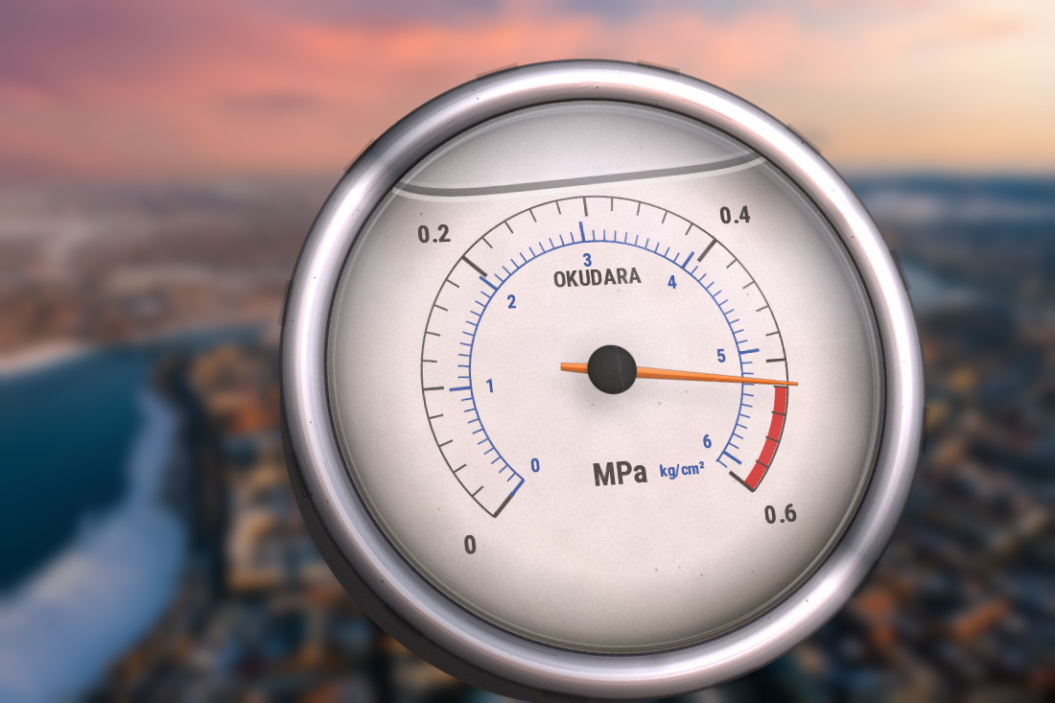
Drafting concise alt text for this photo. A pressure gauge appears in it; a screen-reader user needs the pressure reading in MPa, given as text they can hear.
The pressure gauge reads 0.52 MPa
